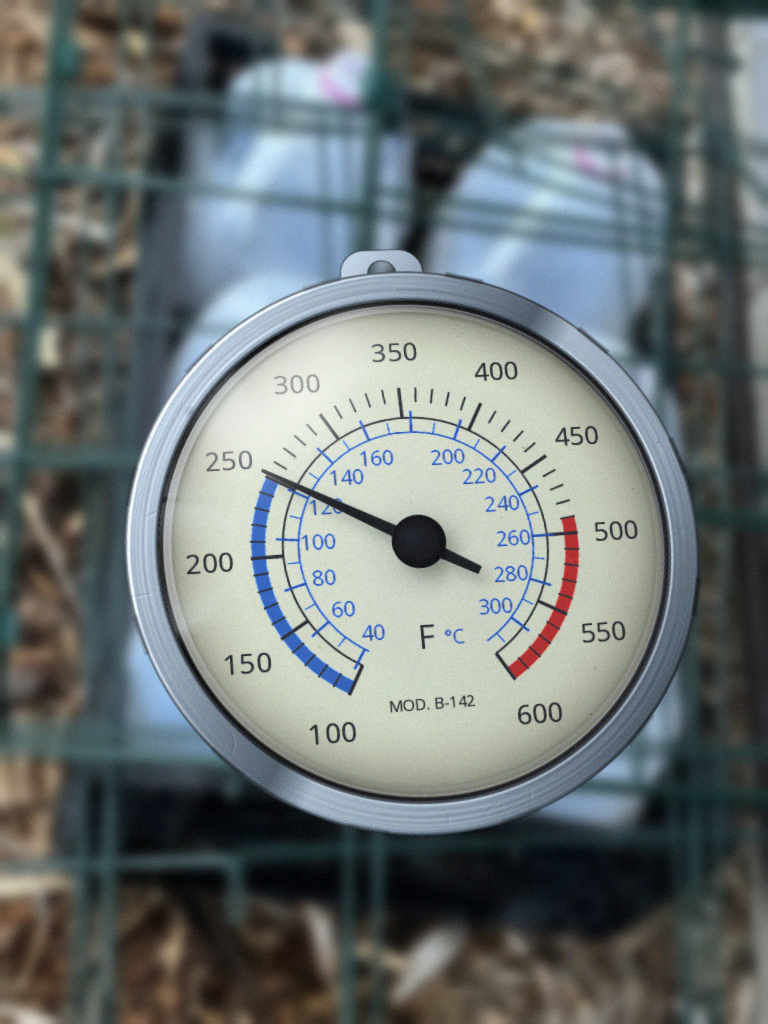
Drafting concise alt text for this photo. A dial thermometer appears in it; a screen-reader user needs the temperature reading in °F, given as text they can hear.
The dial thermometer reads 250 °F
